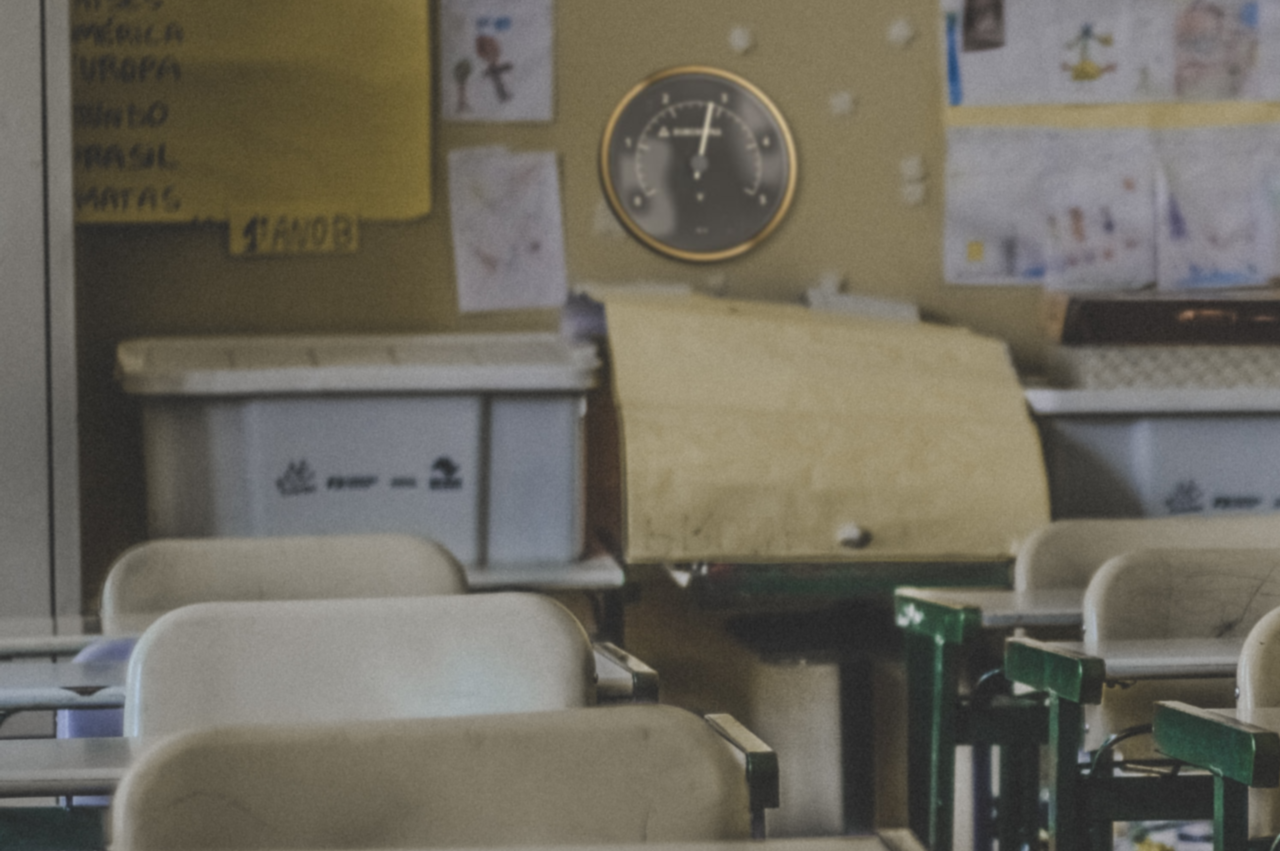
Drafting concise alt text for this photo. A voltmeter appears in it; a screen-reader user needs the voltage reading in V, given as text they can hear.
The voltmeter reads 2.8 V
